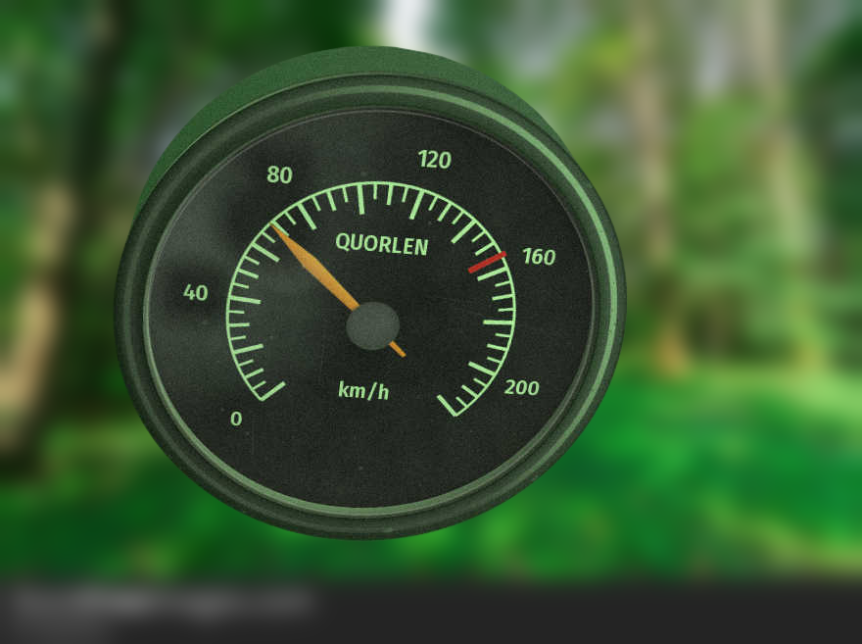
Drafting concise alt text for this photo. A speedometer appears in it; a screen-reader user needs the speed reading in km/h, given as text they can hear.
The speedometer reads 70 km/h
